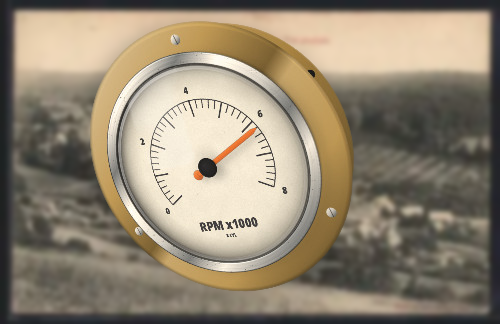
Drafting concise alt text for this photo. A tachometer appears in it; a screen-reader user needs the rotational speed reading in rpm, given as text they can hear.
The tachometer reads 6200 rpm
